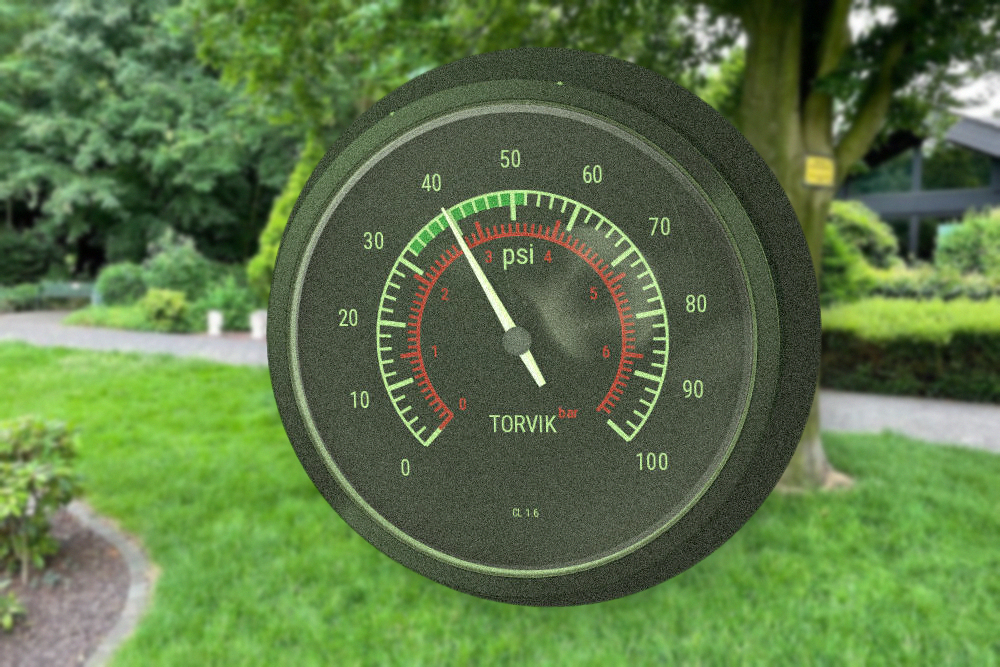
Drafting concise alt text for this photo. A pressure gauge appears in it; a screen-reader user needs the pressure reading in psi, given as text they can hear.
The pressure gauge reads 40 psi
